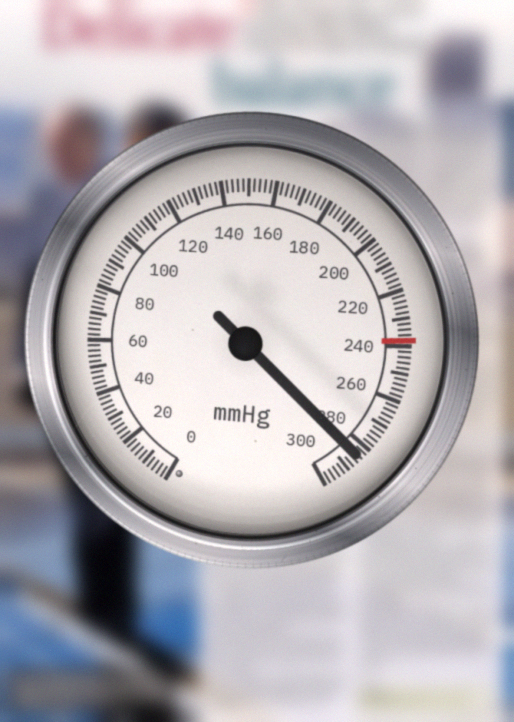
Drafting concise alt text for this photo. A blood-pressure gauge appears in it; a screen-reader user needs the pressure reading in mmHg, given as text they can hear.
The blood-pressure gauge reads 284 mmHg
